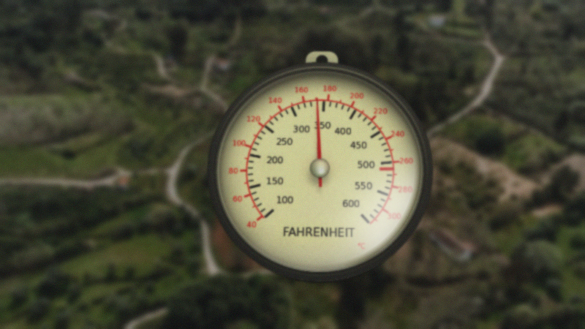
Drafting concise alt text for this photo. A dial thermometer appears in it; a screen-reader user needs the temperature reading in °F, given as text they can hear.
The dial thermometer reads 340 °F
